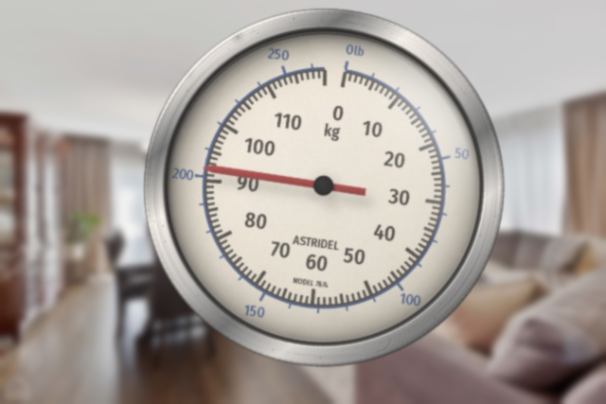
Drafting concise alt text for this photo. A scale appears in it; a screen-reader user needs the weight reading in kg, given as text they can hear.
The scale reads 92 kg
